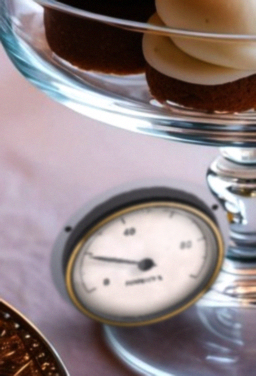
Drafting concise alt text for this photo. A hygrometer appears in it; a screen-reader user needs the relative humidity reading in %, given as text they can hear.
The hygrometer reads 20 %
